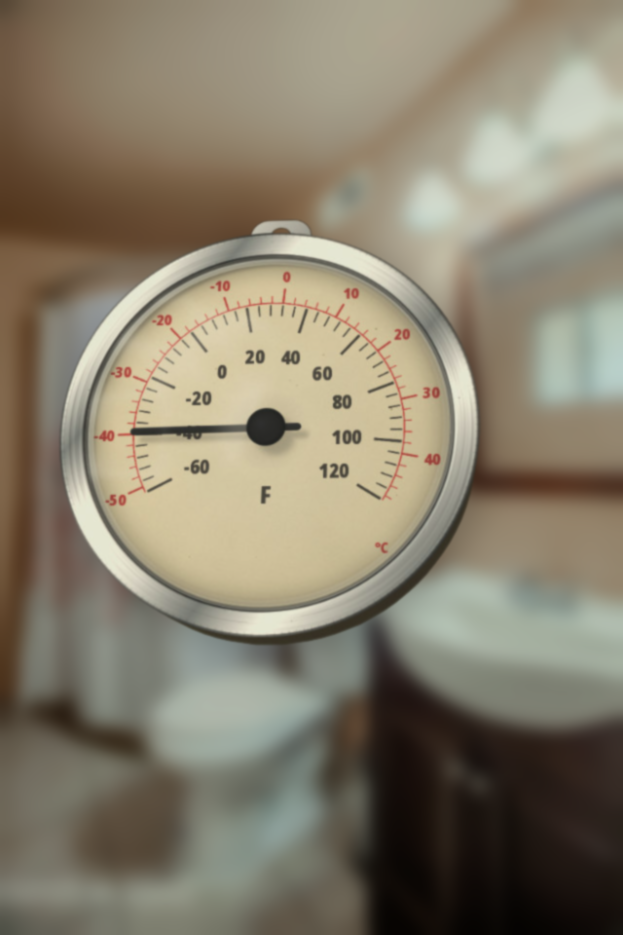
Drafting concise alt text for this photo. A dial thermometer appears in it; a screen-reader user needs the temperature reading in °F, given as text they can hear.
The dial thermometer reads -40 °F
